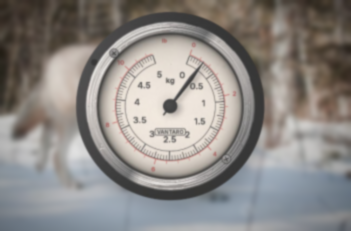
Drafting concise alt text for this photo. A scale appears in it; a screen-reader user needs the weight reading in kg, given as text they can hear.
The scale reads 0.25 kg
